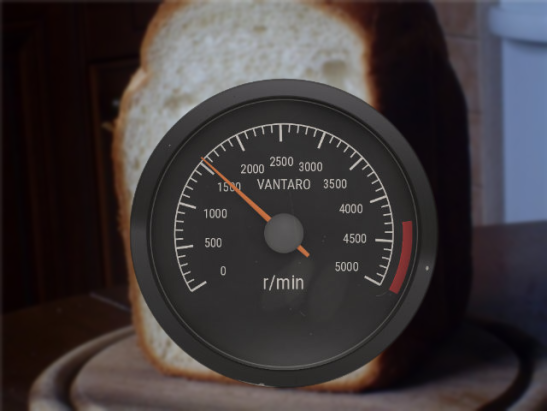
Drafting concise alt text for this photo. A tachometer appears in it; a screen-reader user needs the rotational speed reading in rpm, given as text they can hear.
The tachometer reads 1550 rpm
